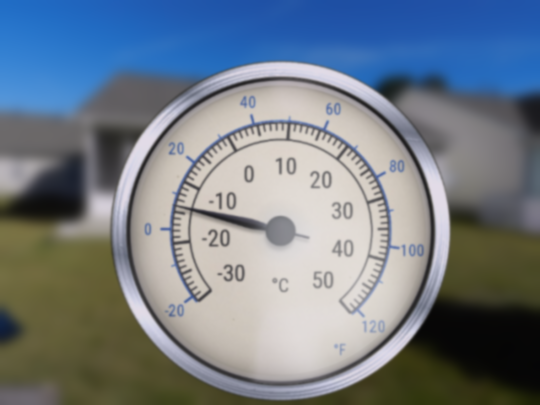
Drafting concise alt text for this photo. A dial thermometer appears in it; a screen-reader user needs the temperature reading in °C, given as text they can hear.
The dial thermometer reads -14 °C
